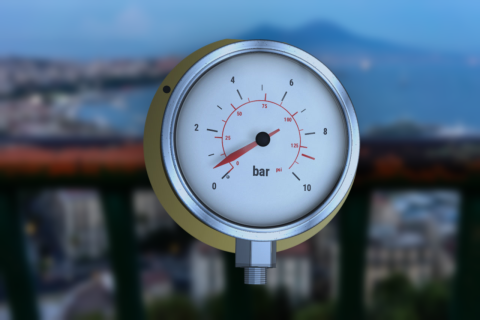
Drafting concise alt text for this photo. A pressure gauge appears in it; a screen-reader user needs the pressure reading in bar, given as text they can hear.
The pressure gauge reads 0.5 bar
